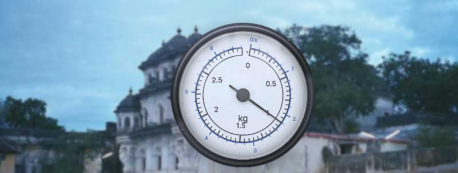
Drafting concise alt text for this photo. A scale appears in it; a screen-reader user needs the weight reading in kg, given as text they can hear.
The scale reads 1 kg
